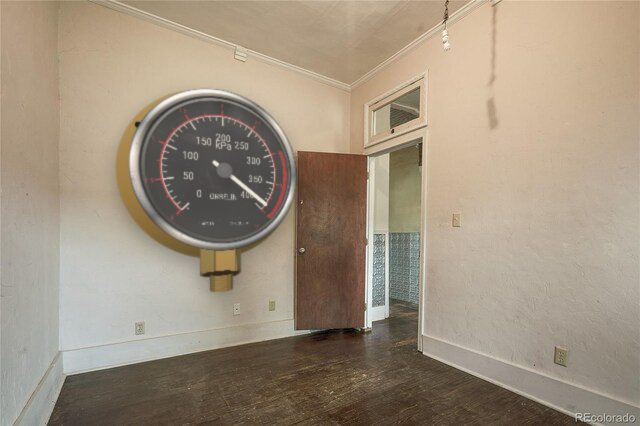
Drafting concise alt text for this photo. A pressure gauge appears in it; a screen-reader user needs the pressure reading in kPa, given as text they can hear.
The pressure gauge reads 390 kPa
